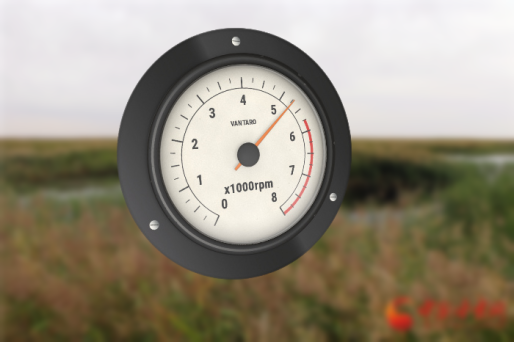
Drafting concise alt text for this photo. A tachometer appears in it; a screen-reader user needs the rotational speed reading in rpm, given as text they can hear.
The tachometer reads 5250 rpm
